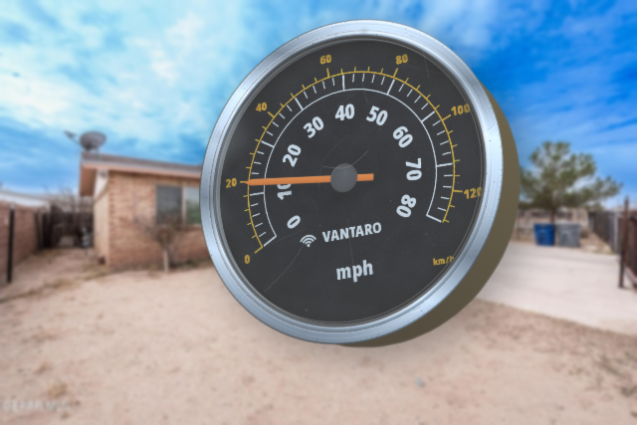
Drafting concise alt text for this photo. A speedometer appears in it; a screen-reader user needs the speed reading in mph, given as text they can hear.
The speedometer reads 12 mph
